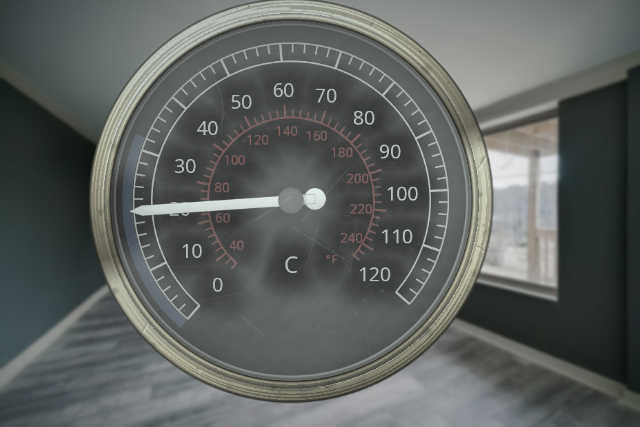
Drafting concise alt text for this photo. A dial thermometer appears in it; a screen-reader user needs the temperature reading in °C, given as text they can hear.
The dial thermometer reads 20 °C
